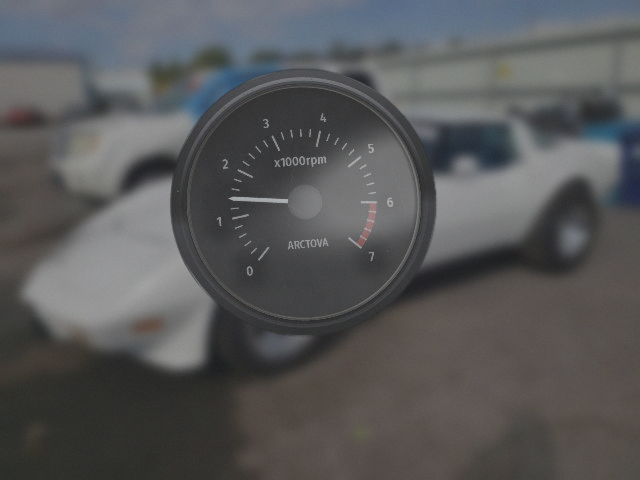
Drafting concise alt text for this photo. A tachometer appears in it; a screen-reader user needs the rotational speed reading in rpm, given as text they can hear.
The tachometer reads 1400 rpm
